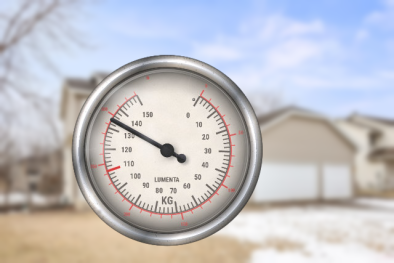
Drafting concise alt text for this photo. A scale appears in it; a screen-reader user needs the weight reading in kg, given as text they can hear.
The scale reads 134 kg
